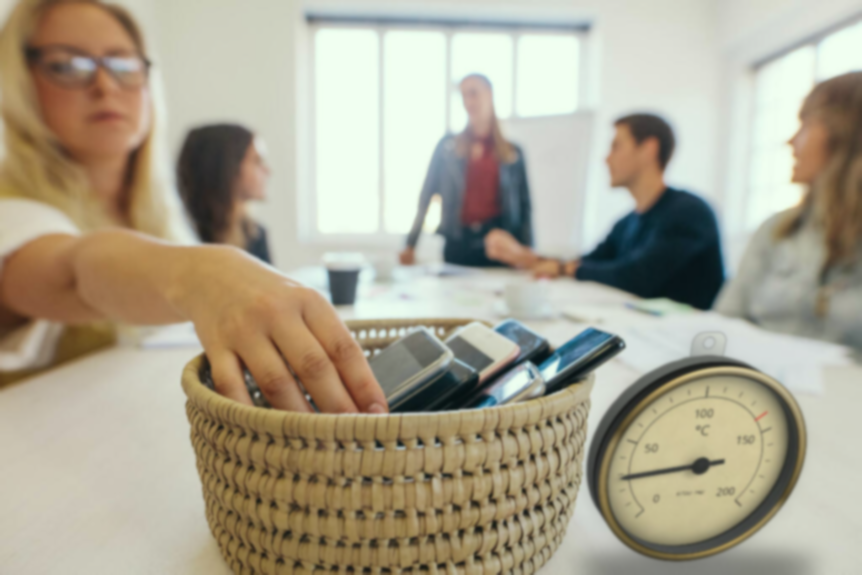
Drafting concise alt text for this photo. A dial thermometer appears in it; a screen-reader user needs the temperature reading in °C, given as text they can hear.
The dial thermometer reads 30 °C
